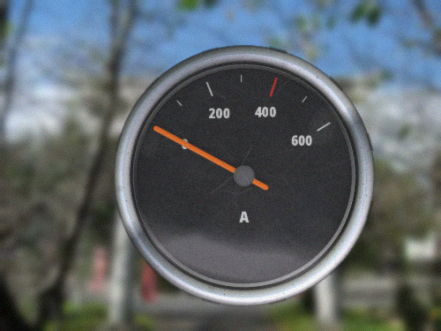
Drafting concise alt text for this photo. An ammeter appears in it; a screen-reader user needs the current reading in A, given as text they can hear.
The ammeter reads 0 A
